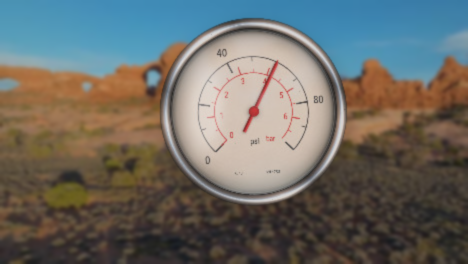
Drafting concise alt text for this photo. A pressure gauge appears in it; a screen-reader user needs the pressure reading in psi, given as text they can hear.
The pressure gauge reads 60 psi
